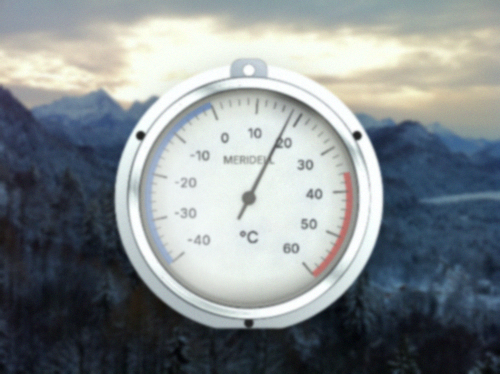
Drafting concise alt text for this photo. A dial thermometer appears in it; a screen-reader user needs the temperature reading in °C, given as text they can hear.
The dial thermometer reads 18 °C
